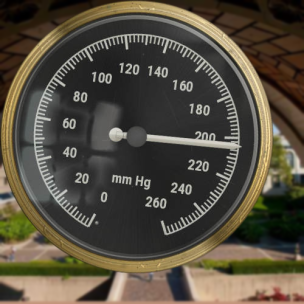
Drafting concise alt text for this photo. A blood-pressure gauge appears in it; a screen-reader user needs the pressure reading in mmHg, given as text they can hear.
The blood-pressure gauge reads 204 mmHg
